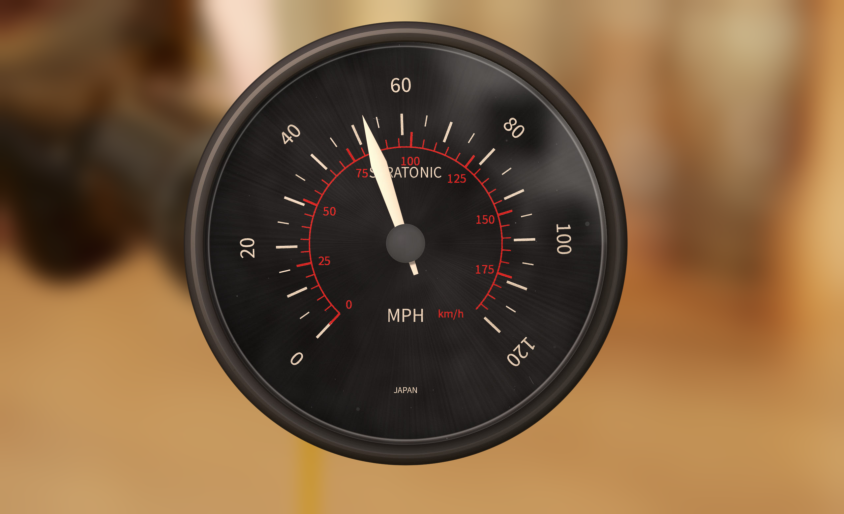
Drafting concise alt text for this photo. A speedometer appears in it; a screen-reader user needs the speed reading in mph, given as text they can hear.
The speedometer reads 52.5 mph
